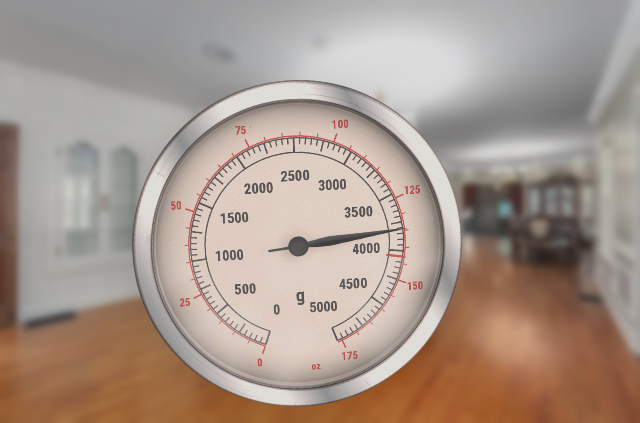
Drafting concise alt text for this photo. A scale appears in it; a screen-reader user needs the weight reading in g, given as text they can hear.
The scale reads 3800 g
